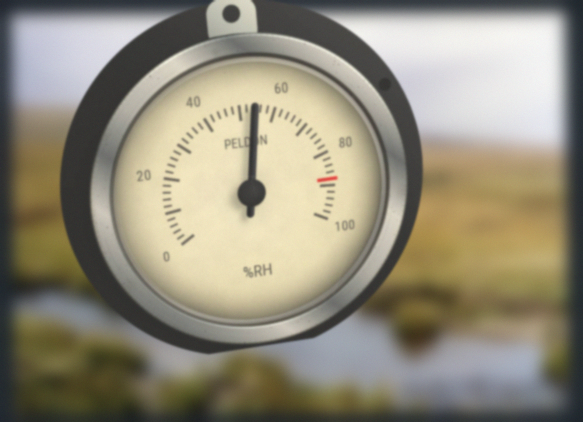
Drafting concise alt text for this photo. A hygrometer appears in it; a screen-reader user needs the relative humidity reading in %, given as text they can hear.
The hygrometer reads 54 %
